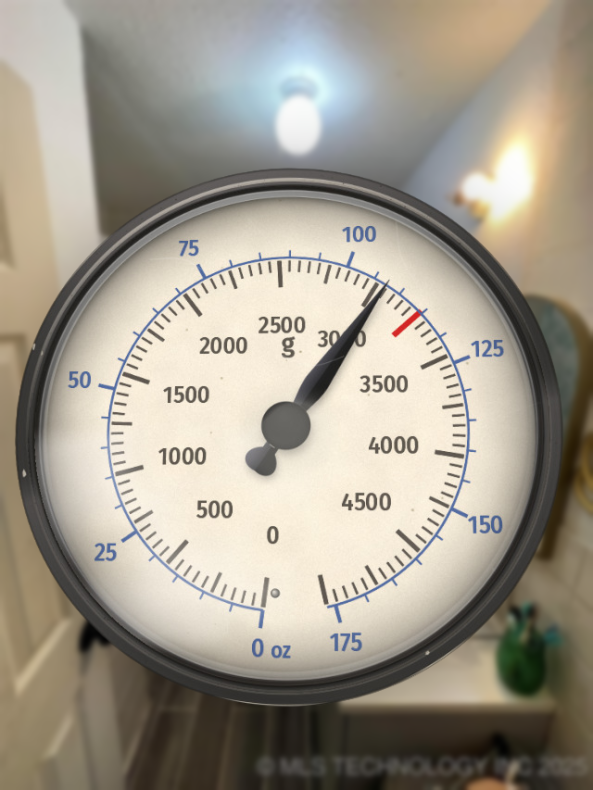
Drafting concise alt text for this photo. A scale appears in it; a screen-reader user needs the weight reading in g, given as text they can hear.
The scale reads 3050 g
